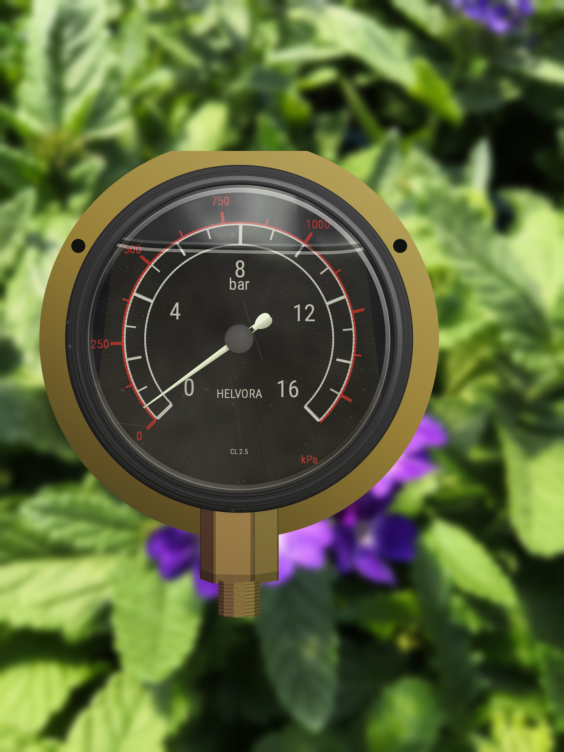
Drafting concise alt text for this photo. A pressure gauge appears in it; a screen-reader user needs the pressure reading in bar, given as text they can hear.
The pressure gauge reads 0.5 bar
